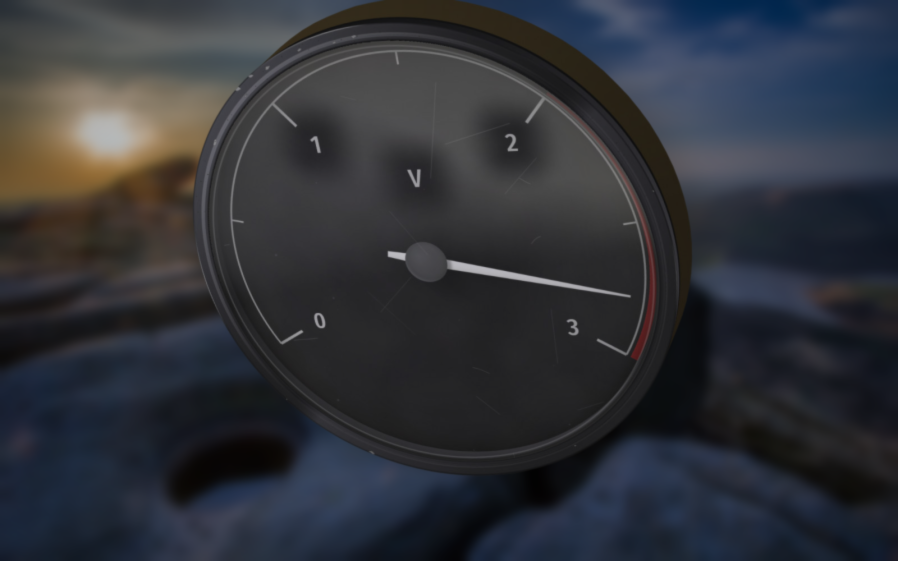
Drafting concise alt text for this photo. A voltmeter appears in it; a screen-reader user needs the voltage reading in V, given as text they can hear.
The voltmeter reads 2.75 V
